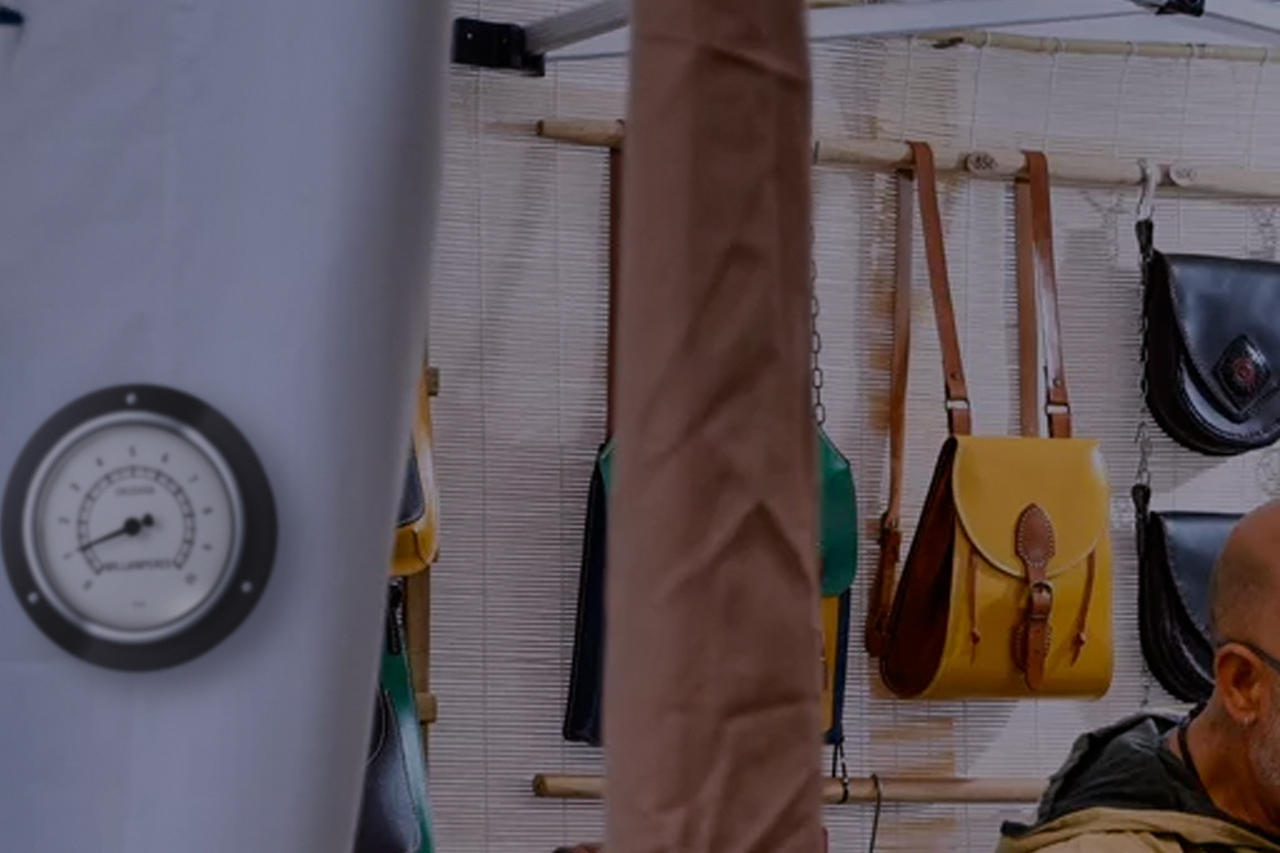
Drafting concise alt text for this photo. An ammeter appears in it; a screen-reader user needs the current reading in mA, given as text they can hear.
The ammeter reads 1 mA
